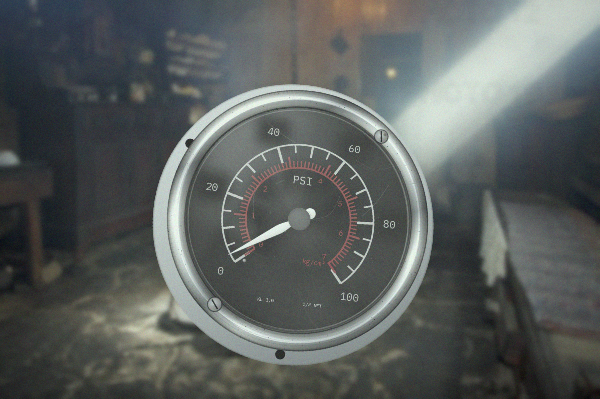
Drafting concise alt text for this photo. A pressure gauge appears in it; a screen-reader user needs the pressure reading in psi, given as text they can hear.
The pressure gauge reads 2.5 psi
